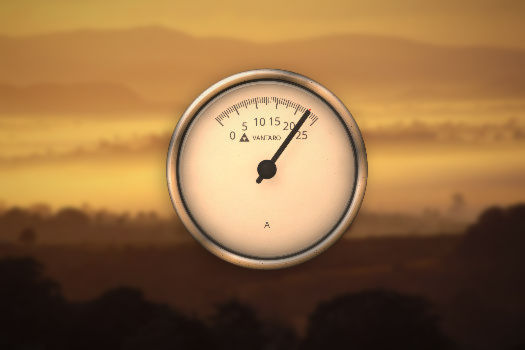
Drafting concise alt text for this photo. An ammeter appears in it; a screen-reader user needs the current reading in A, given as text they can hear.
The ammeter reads 22.5 A
